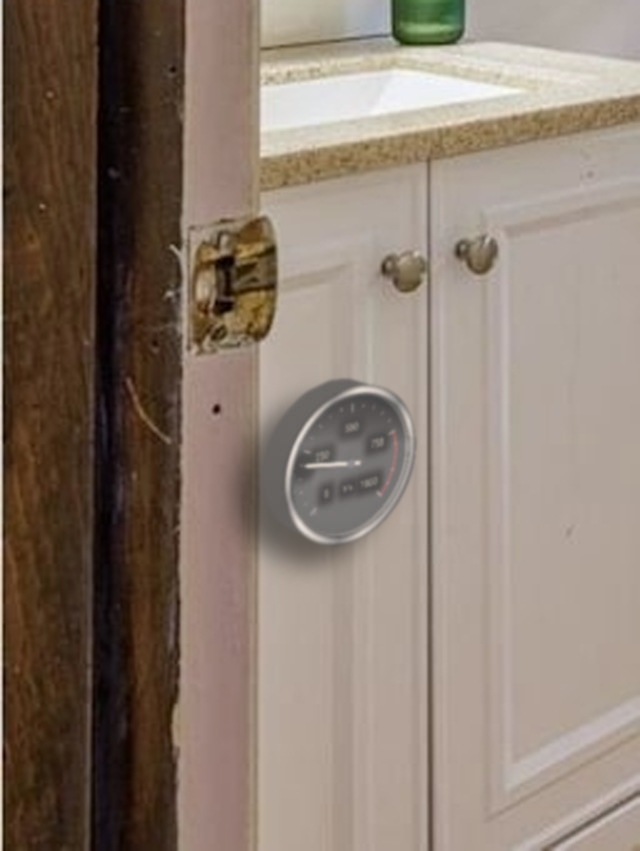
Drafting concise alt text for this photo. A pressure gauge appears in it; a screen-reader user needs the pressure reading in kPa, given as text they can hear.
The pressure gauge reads 200 kPa
